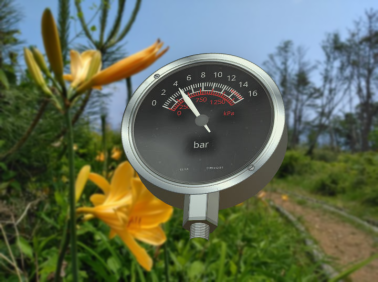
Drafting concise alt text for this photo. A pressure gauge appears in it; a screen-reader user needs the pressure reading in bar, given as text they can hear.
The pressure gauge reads 4 bar
